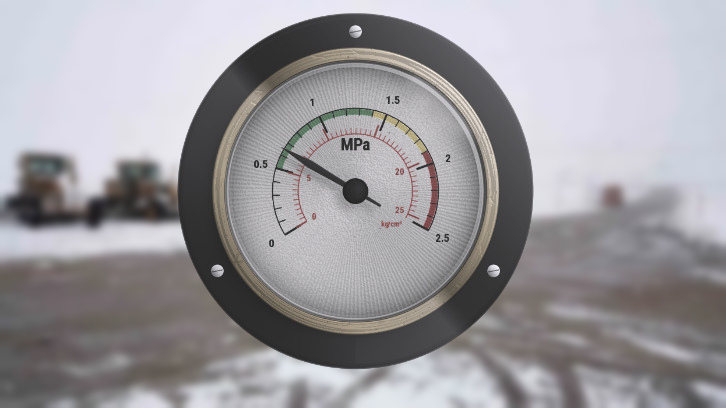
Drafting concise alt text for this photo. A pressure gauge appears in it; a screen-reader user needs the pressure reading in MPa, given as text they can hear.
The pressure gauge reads 0.65 MPa
